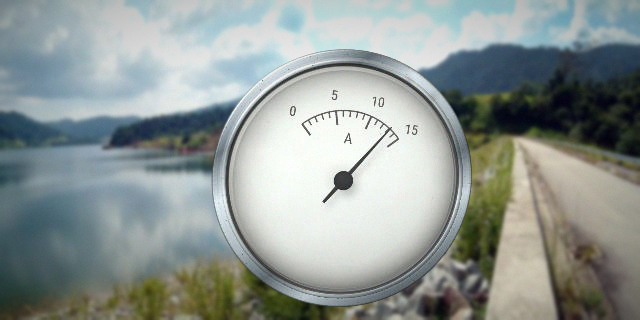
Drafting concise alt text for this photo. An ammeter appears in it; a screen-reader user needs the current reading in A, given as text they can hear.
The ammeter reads 13 A
